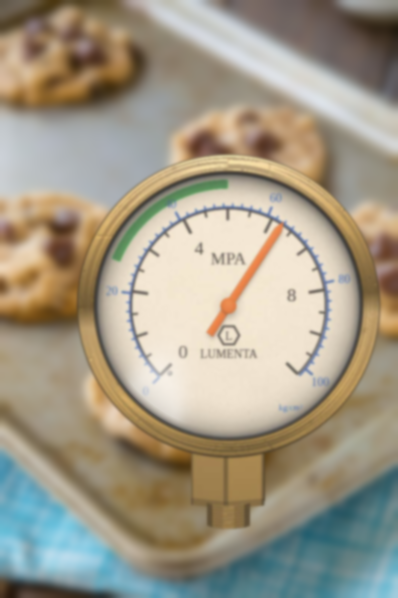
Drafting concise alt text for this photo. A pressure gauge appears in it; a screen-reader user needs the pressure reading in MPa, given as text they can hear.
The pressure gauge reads 6.25 MPa
